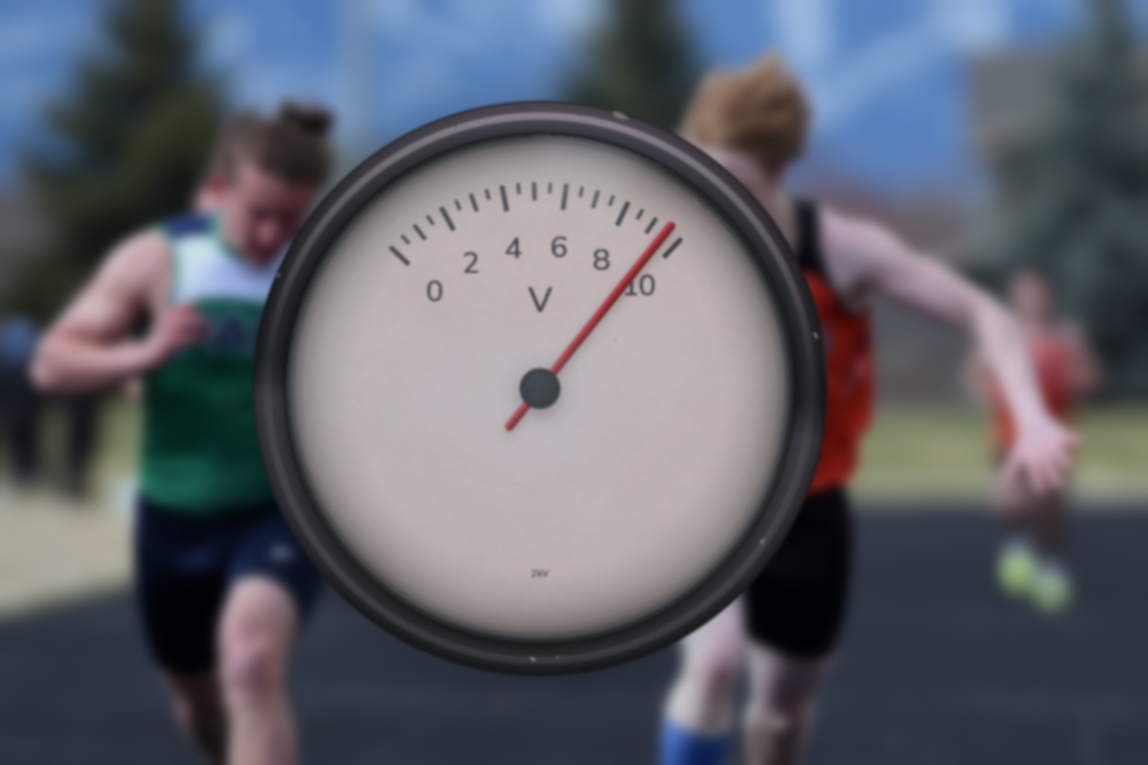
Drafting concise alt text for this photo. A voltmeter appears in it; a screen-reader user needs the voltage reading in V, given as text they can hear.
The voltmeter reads 9.5 V
